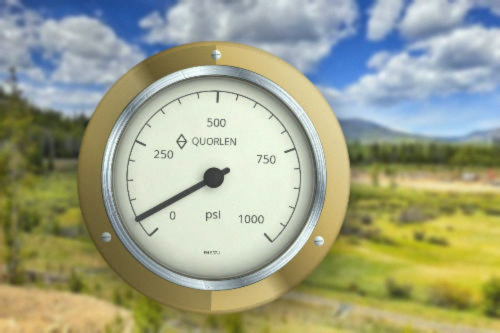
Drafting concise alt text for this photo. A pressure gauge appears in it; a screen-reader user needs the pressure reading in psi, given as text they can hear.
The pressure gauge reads 50 psi
